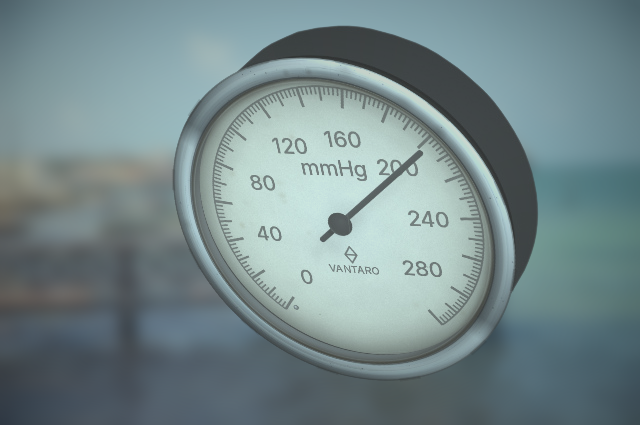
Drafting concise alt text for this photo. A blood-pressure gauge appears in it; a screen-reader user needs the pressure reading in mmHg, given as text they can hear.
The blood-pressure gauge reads 202 mmHg
